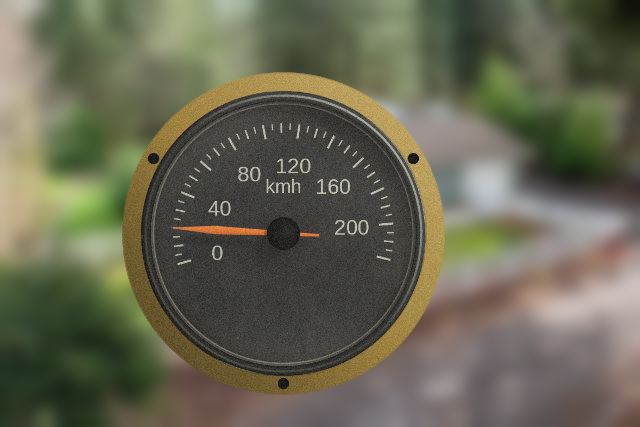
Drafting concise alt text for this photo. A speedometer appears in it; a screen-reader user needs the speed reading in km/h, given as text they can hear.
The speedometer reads 20 km/h
